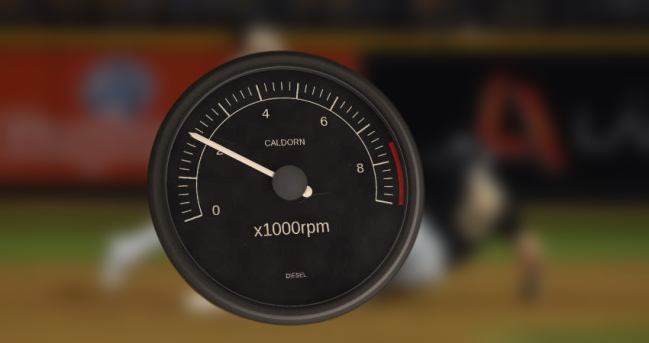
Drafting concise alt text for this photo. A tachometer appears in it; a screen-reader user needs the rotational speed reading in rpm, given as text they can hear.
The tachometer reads 2000 rpm
